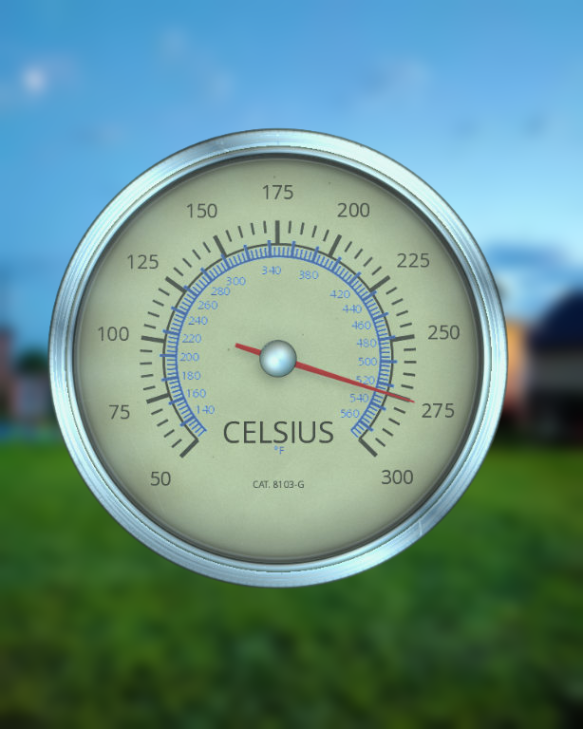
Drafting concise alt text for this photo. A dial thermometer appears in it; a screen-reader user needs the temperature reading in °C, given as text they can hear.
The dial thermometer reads 275 °C
